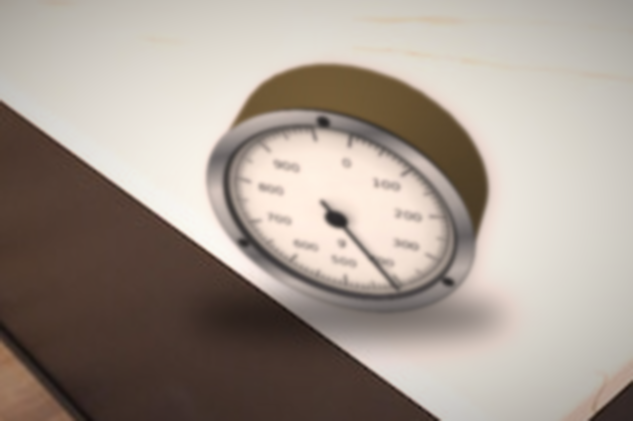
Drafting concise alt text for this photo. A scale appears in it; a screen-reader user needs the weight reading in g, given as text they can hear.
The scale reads 400 g
